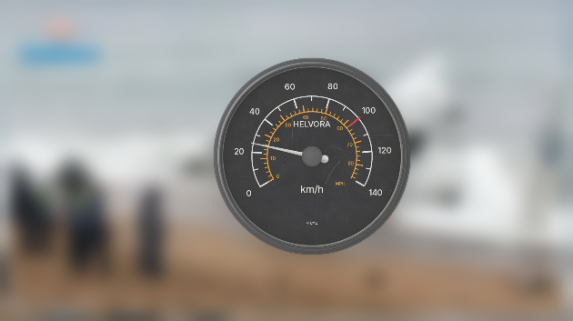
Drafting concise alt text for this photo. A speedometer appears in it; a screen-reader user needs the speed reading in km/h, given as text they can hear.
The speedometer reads 25 km/h
